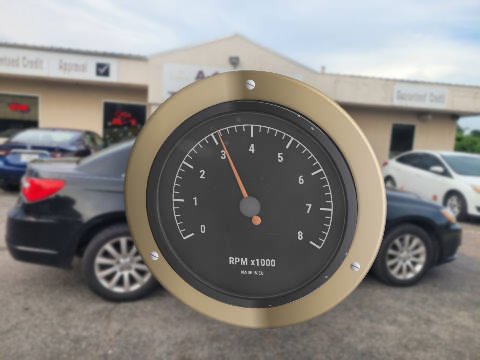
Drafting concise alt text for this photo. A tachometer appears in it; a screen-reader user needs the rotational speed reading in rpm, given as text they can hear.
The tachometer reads 3200 rpm
